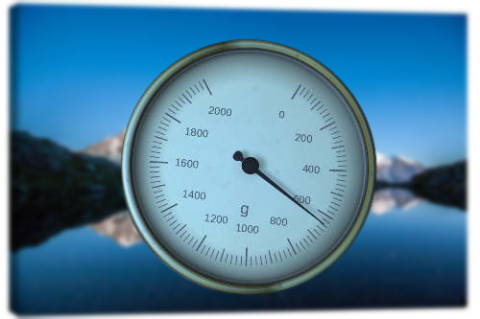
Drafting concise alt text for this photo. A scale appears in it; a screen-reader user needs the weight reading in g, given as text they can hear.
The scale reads 640 g
